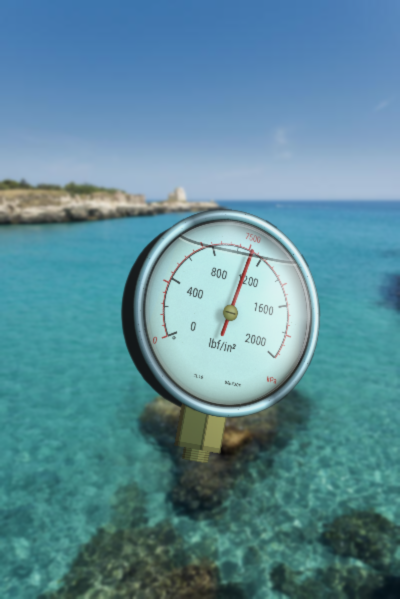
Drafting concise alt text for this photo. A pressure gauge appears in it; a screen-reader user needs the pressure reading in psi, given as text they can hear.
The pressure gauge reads 1100 psi
